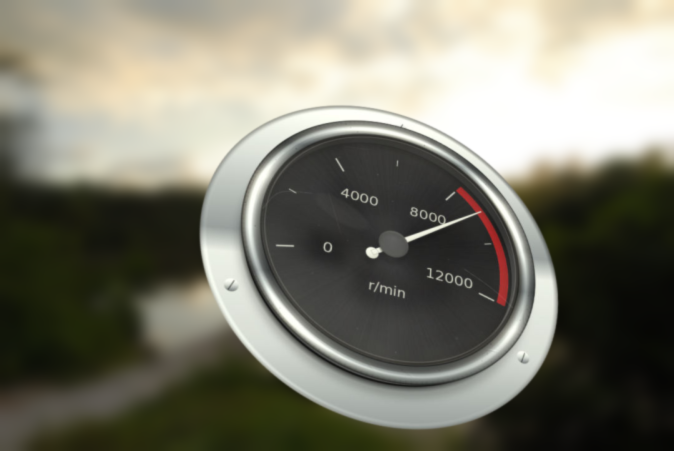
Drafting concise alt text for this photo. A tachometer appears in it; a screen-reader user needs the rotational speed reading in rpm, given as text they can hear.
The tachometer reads 9000 rpm
